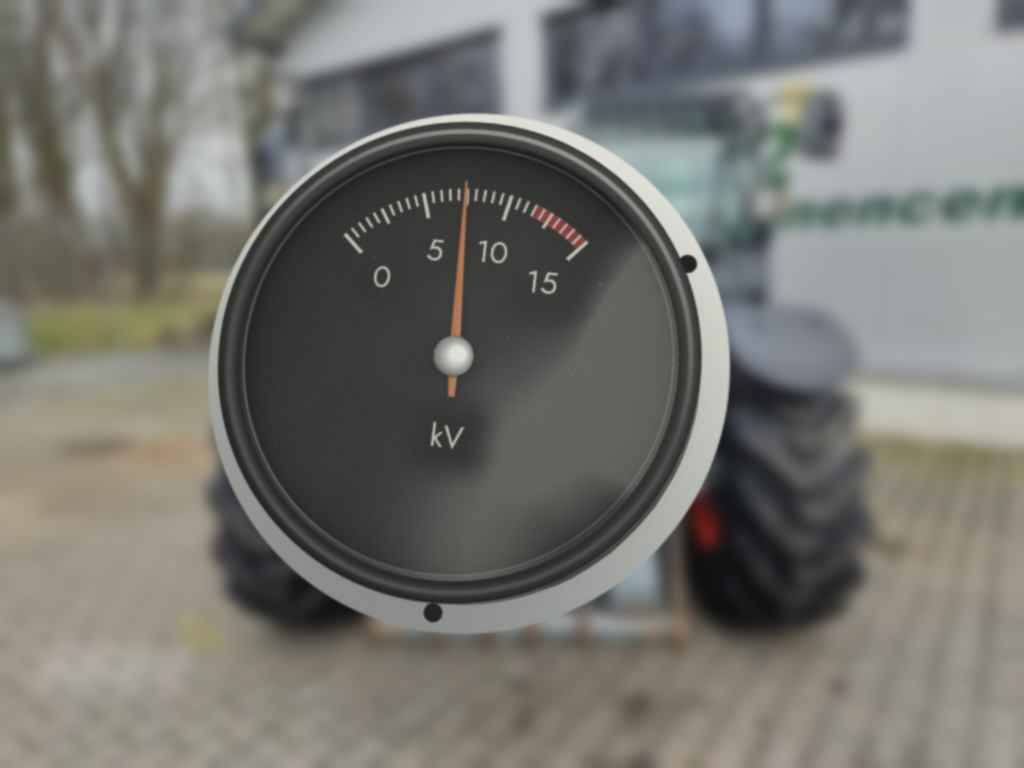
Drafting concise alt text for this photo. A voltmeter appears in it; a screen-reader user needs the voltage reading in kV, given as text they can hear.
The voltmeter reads 7.5 kV
